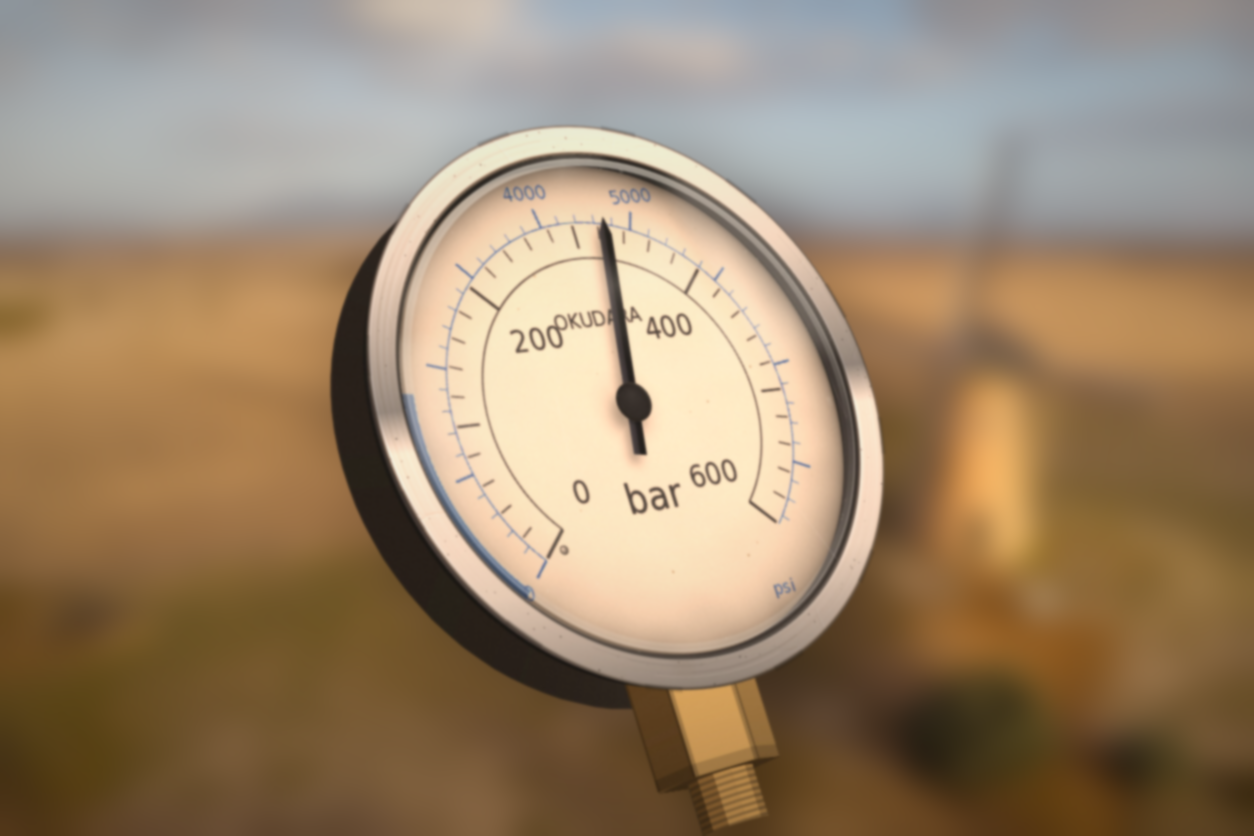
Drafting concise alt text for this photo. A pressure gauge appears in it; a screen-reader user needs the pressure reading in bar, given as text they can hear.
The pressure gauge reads 320 bar
